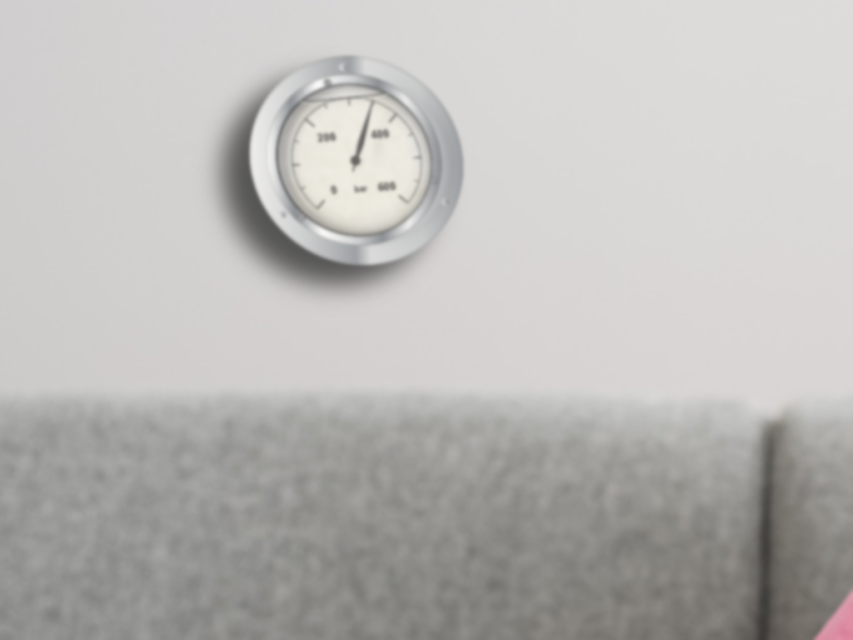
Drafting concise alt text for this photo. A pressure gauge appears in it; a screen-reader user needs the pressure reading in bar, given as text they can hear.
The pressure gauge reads 350 bar
